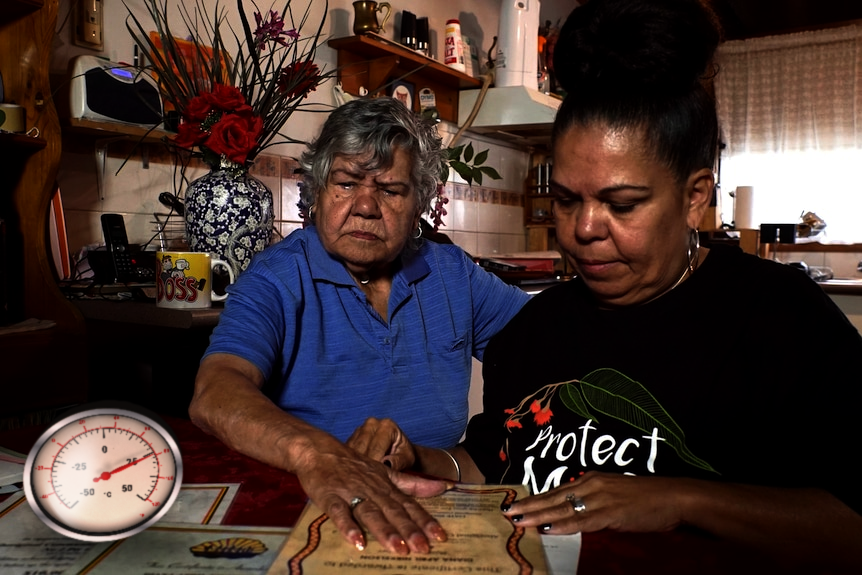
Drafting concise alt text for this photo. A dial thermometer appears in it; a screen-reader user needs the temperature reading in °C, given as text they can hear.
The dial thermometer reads 25 °C
